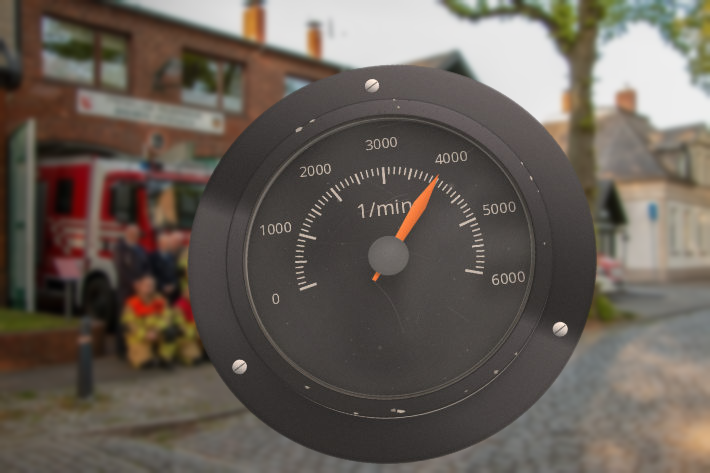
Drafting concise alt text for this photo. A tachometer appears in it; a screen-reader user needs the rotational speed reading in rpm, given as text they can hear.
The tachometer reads 4000 rpm
